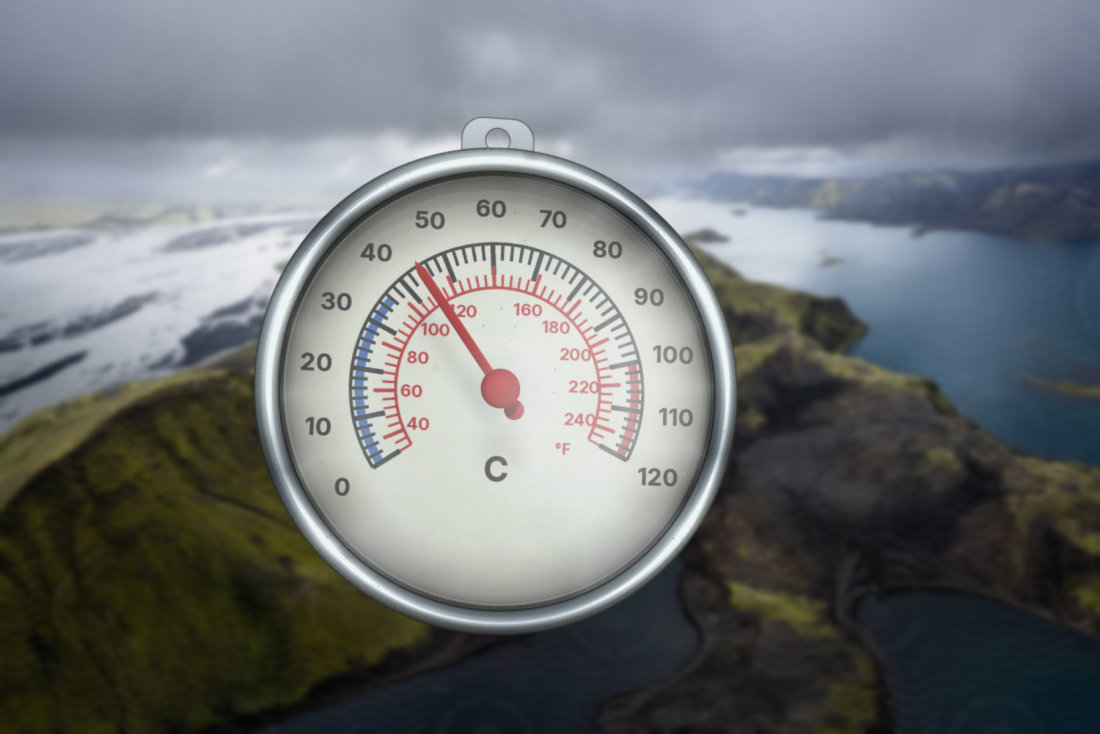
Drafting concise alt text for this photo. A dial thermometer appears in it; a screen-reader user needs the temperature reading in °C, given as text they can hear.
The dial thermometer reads 44 °C
